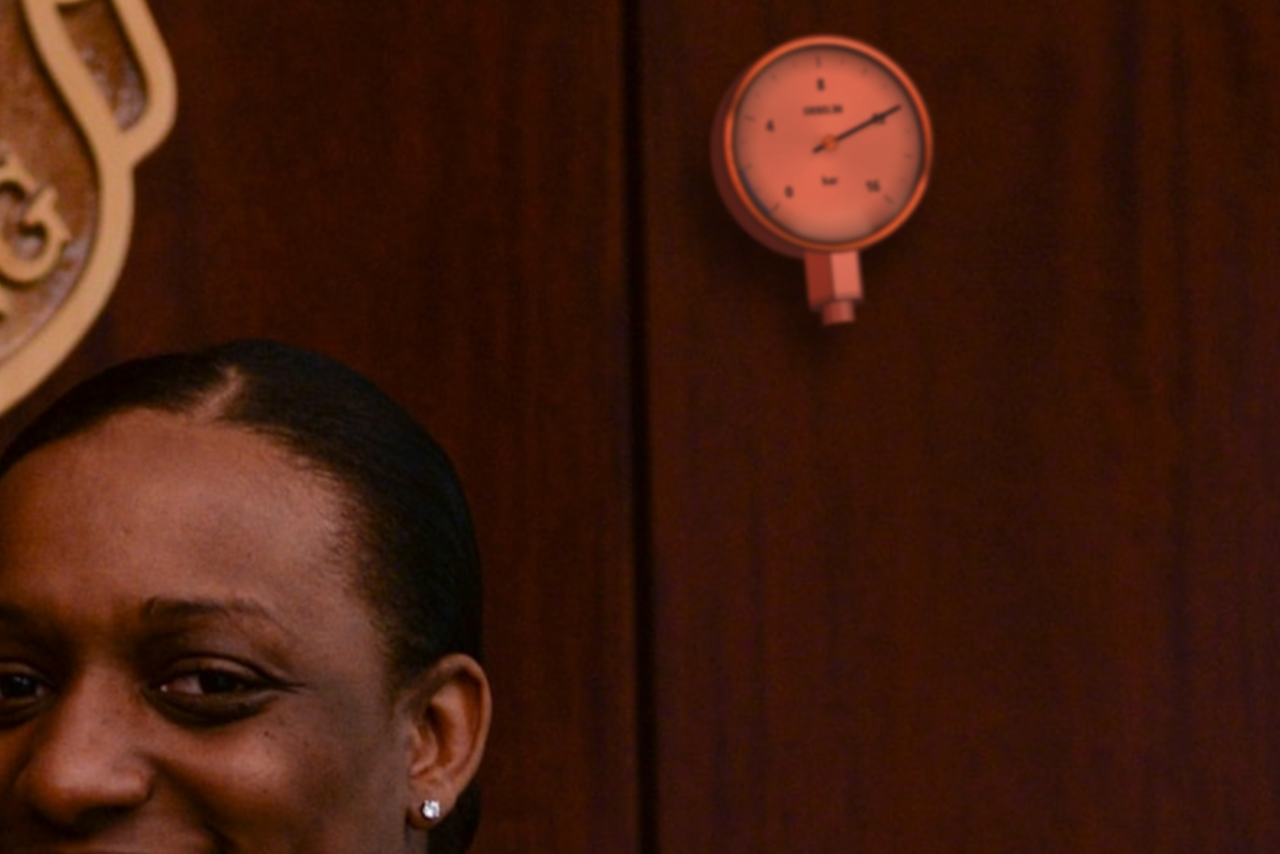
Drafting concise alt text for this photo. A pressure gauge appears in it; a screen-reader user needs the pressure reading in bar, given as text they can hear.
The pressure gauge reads 12 bar
